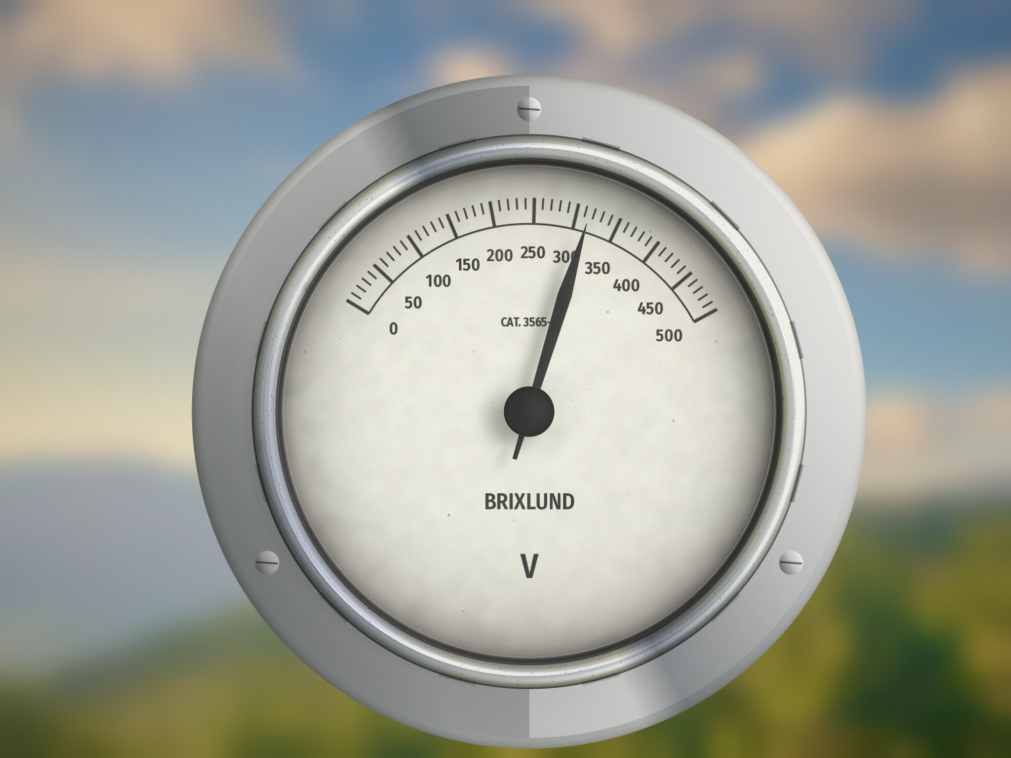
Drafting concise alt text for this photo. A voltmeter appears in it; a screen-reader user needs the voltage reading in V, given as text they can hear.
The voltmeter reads 315 V
